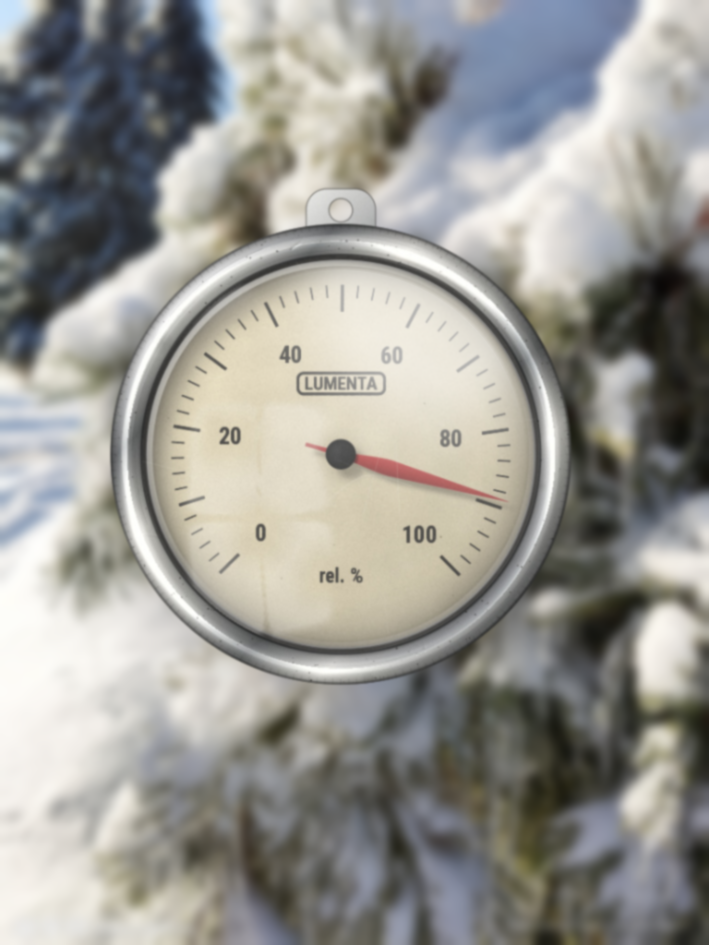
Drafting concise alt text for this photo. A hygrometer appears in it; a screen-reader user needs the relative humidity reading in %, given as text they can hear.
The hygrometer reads 89 %
